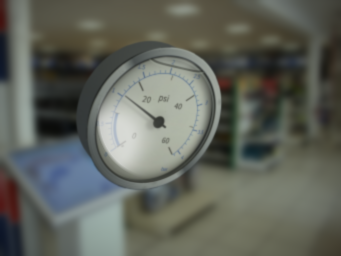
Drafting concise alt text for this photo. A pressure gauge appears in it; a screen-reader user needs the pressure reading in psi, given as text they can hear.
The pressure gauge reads 15 psi
